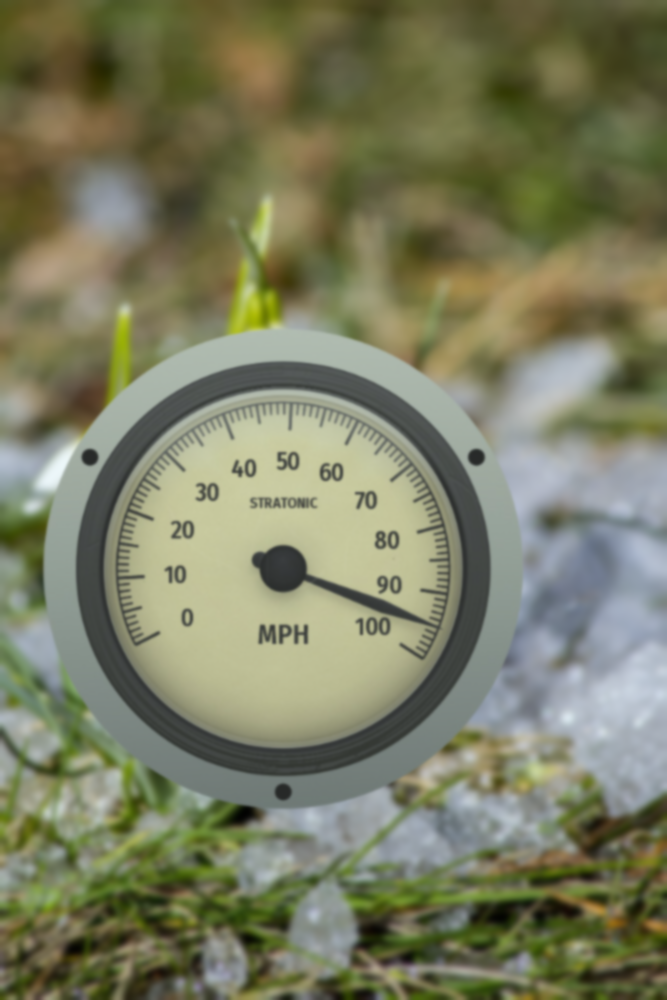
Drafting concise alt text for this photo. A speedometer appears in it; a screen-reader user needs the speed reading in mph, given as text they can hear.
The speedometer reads 95 mph
